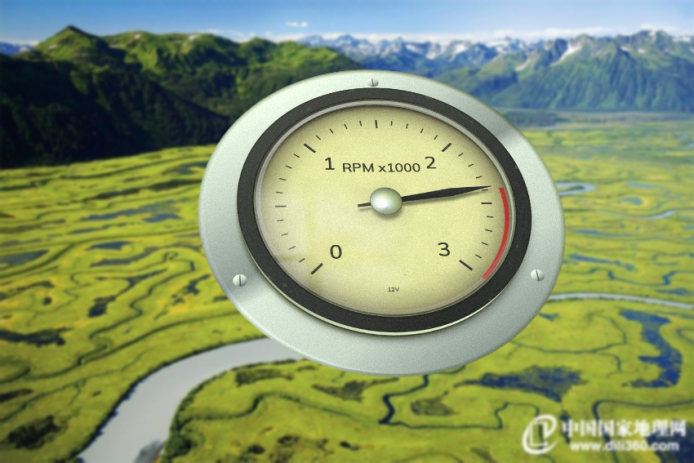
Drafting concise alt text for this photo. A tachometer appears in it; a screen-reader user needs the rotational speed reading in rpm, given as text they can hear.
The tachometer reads 2400 rpm
